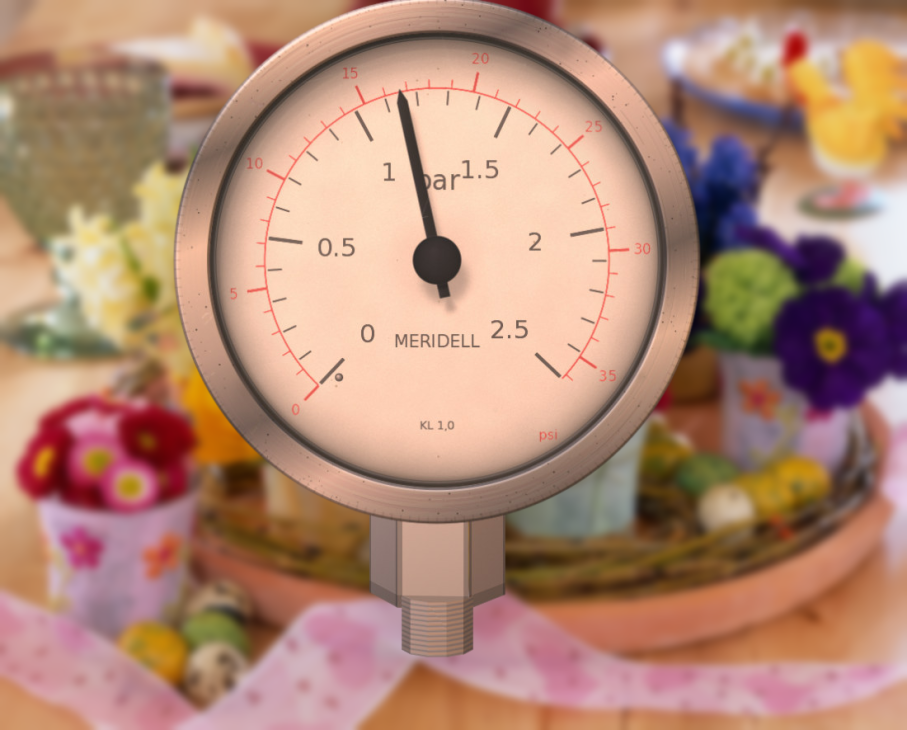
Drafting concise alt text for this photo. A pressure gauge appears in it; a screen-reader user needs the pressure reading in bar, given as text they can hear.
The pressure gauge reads 1.15 bar
